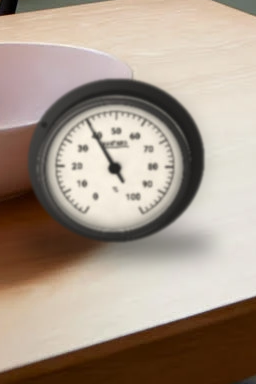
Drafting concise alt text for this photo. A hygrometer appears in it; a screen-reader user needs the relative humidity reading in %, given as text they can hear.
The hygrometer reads 40 %
